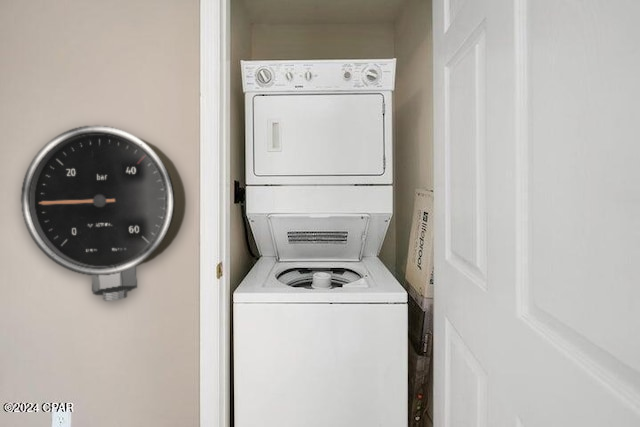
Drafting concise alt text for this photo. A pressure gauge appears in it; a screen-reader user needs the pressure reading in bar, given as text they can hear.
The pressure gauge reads 10 bar
